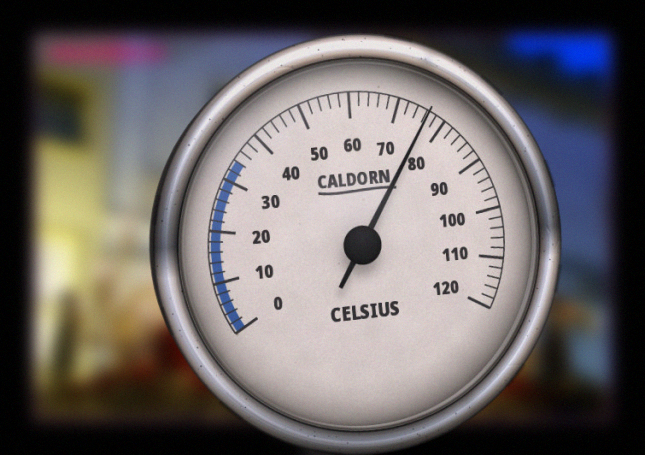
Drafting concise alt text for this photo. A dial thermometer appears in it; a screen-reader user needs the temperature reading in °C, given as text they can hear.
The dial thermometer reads 76 °C
